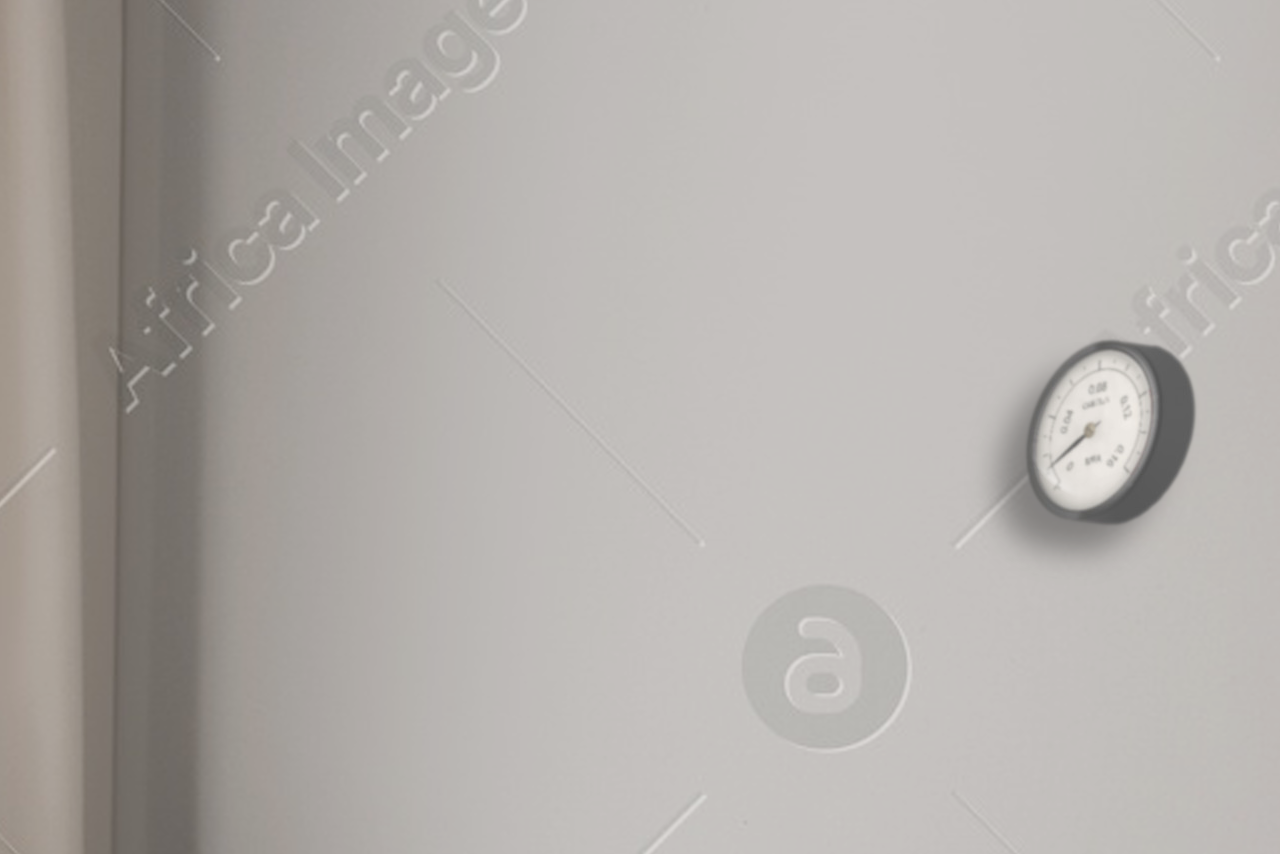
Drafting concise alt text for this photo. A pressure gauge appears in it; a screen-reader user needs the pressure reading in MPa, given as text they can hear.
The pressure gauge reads 0.01 MPa
